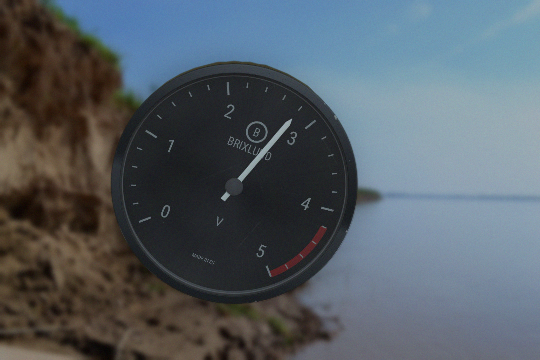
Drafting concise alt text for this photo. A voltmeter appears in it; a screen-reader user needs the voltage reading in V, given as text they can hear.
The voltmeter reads 2.8 V
